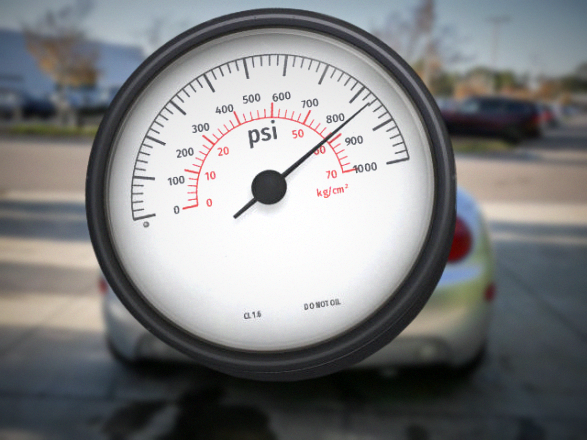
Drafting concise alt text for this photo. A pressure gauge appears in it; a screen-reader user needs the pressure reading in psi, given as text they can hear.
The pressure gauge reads 840 psi
